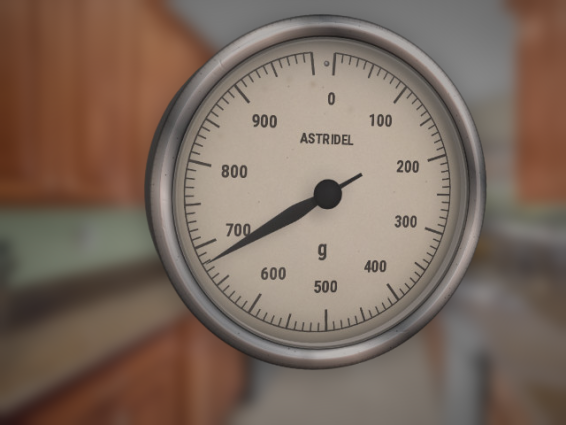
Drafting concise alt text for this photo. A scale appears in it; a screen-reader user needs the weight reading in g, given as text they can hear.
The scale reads 680 g
